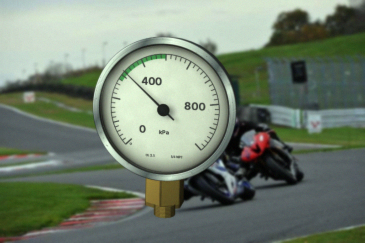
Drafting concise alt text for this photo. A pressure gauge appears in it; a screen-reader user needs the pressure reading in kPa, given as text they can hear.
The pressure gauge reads 320 kPa
